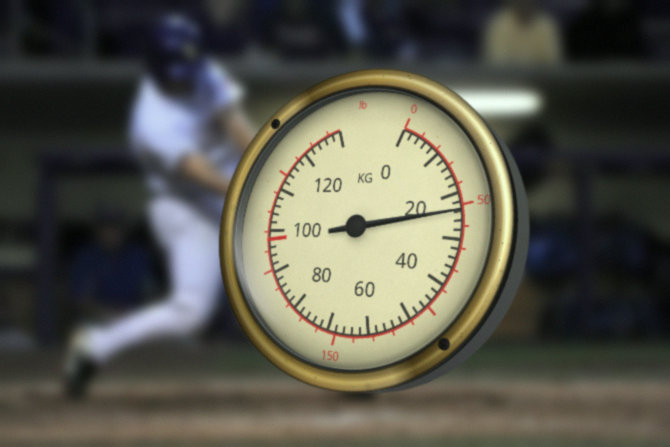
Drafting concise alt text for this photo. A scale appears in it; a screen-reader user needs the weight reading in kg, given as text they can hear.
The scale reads 24 kg
